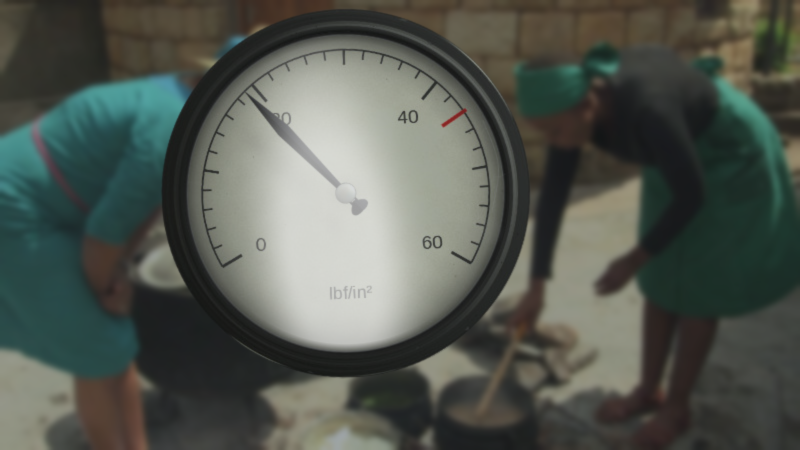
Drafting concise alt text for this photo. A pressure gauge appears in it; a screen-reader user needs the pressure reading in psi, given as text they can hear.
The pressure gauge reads 19 psi
